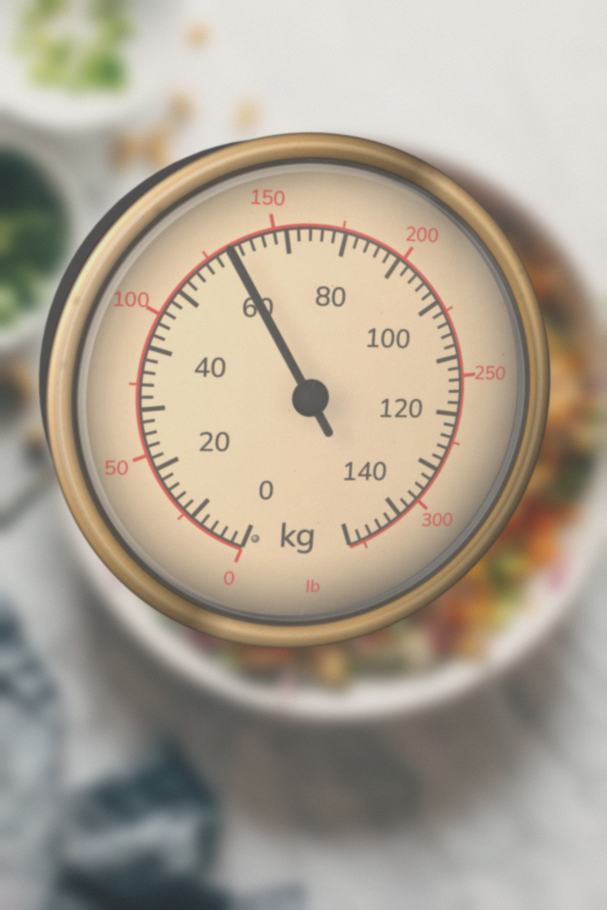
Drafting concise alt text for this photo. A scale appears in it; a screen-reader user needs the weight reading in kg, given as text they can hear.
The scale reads 60 kg
